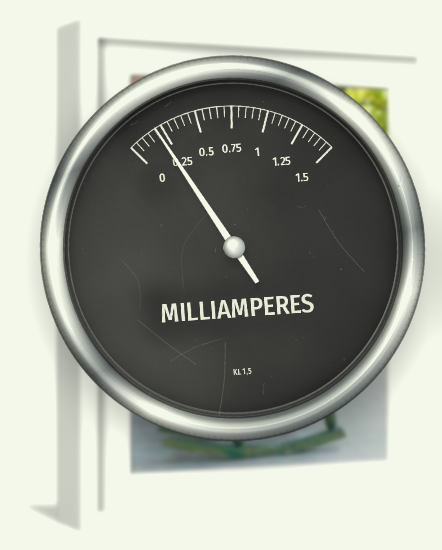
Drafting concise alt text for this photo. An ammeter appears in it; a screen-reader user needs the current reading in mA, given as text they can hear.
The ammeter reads 0.2 mA
